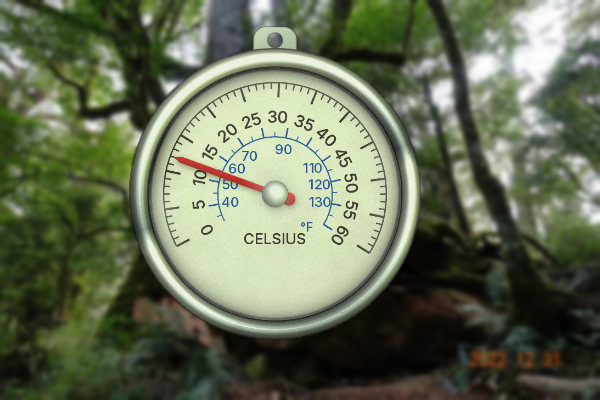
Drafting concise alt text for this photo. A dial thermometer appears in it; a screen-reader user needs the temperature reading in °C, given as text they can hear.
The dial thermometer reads 12 °C
